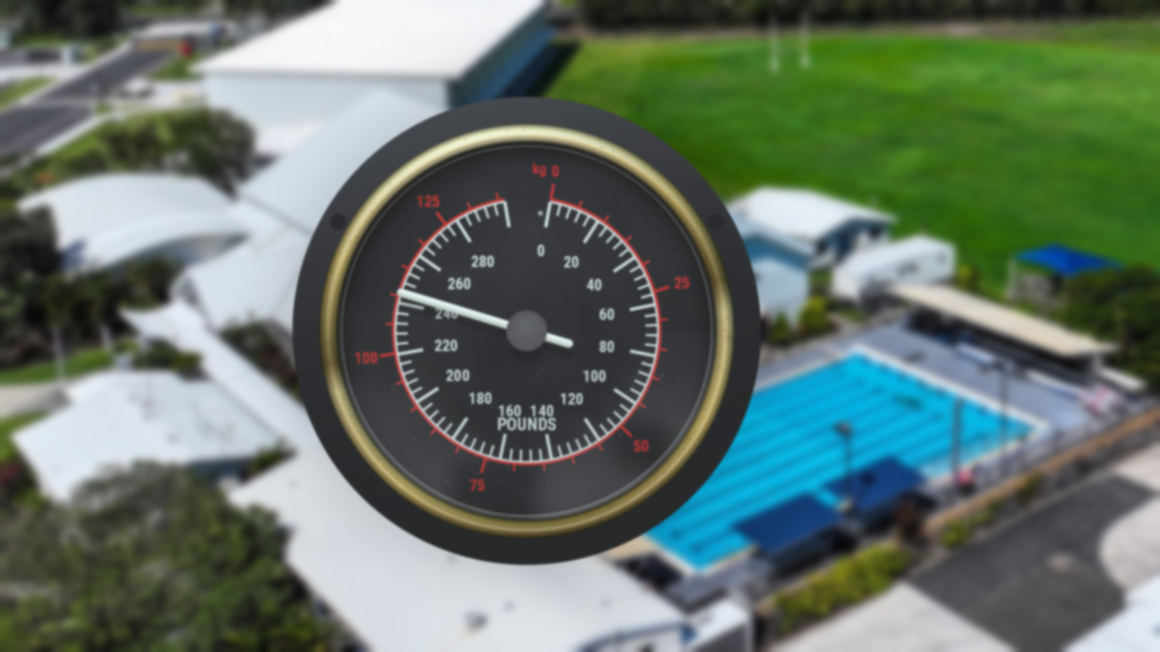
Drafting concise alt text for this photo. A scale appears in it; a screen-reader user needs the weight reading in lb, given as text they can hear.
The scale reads 244 lb
